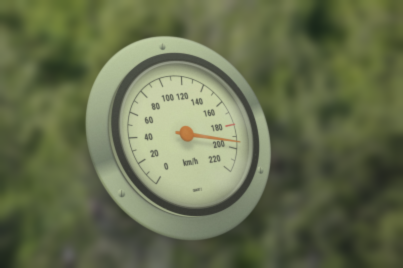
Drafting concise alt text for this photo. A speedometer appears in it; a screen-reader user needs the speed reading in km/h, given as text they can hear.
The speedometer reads 195 km/h
